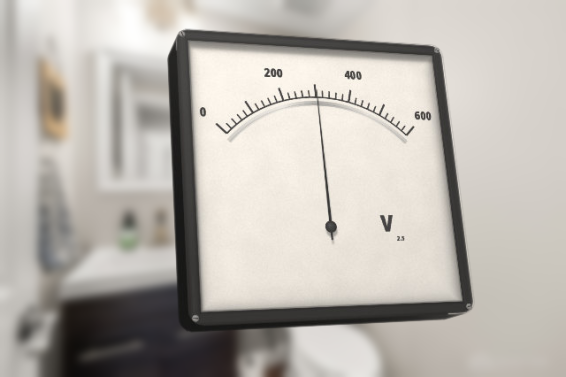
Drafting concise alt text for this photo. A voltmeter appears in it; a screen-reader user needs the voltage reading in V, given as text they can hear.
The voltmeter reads 300 V
